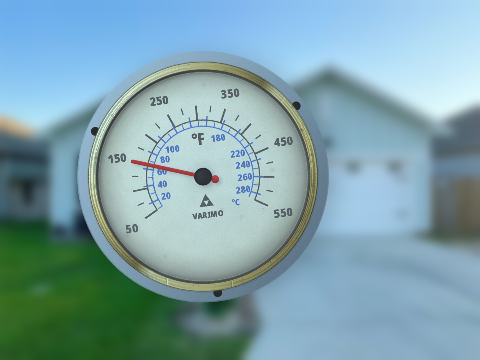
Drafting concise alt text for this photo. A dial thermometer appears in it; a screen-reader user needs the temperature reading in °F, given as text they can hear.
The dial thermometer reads 150 °F
